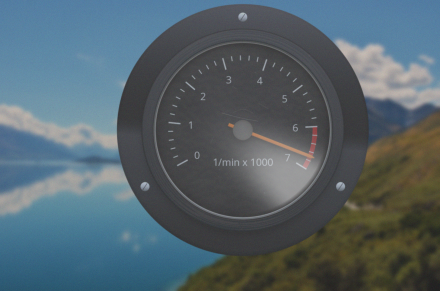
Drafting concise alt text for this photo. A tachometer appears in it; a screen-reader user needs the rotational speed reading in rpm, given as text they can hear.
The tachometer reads 6700 rpm
